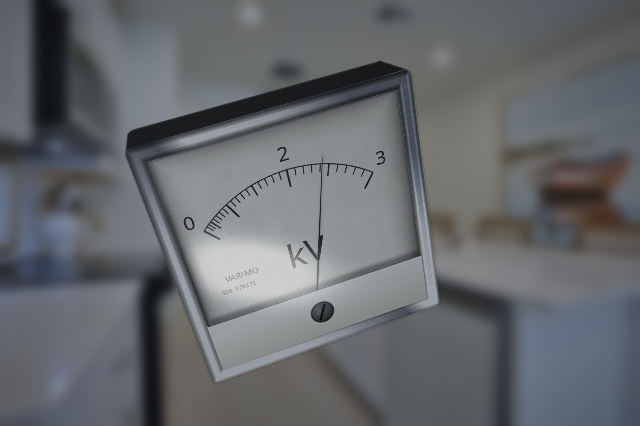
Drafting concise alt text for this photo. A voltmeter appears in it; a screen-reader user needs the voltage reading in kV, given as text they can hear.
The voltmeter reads 2.4 kV
